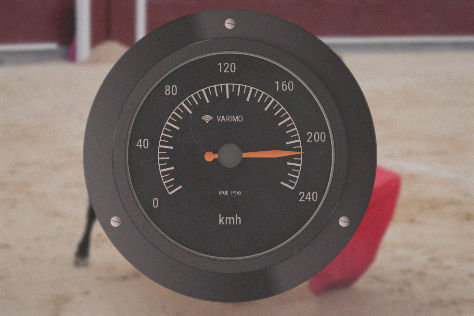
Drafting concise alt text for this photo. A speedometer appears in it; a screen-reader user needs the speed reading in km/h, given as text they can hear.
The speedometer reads 210 km/h
